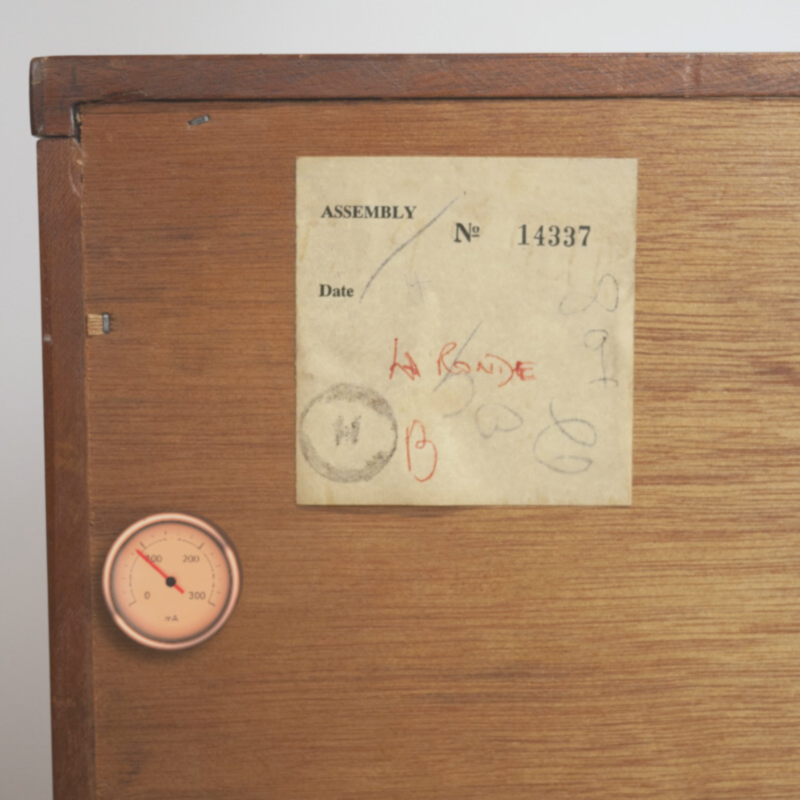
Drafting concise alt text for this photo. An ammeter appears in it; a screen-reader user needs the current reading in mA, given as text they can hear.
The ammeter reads 90 mA
